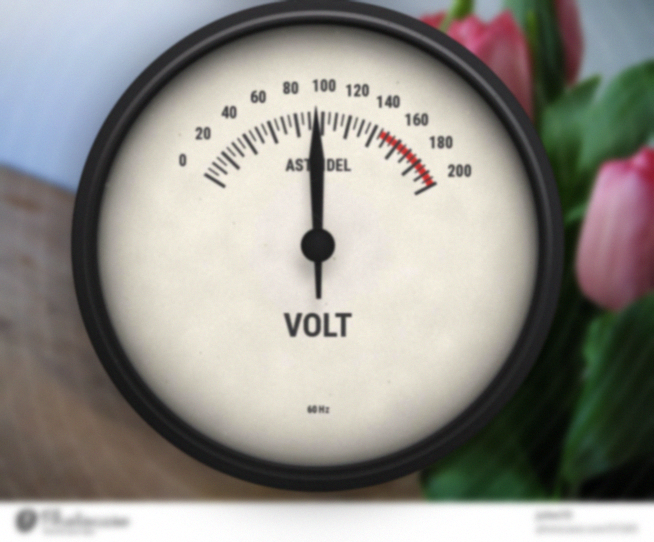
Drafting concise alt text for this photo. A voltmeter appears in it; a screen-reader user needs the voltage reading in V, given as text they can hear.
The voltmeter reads 95 V
